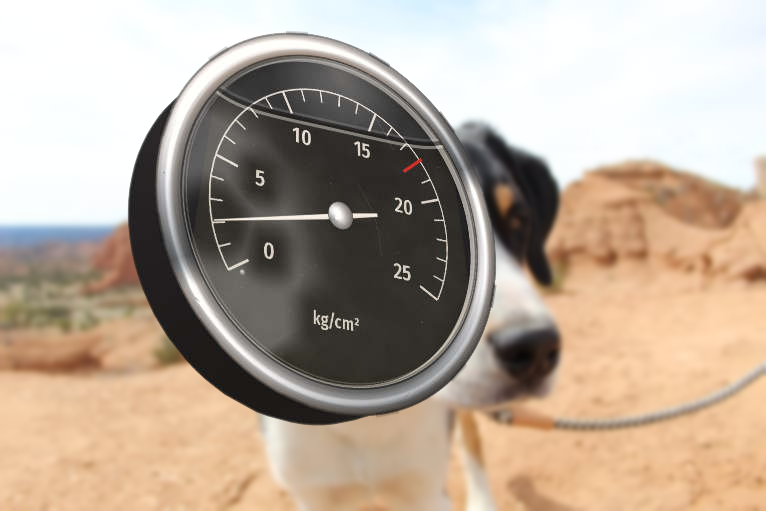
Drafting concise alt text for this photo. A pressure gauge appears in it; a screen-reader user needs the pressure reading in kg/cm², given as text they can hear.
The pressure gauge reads 2 kg/cm²
